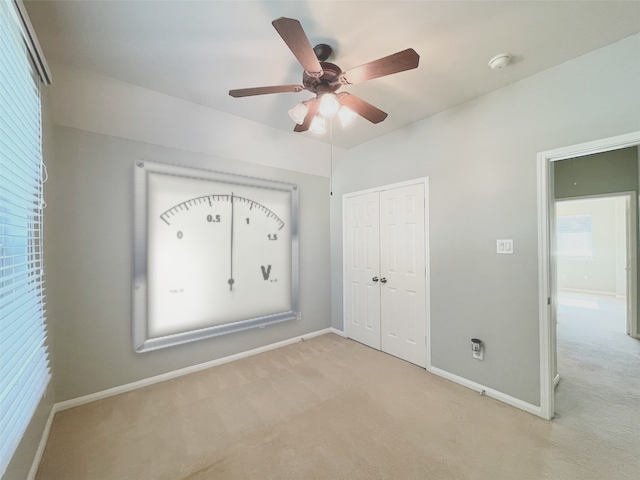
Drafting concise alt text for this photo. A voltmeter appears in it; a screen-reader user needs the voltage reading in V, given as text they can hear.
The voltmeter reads 0.75 V
